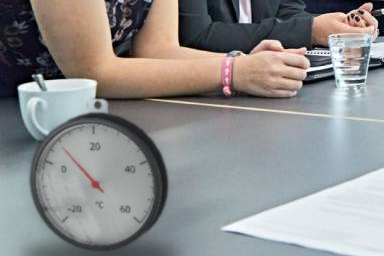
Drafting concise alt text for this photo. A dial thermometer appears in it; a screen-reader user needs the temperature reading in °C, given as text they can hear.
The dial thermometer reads 8 °C
